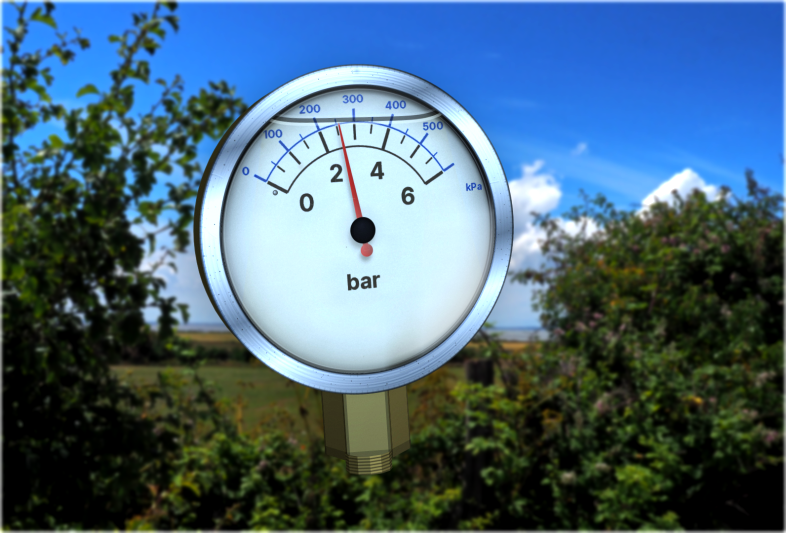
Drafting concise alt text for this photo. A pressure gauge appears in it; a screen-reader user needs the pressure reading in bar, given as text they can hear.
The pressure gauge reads 2.5 bar
